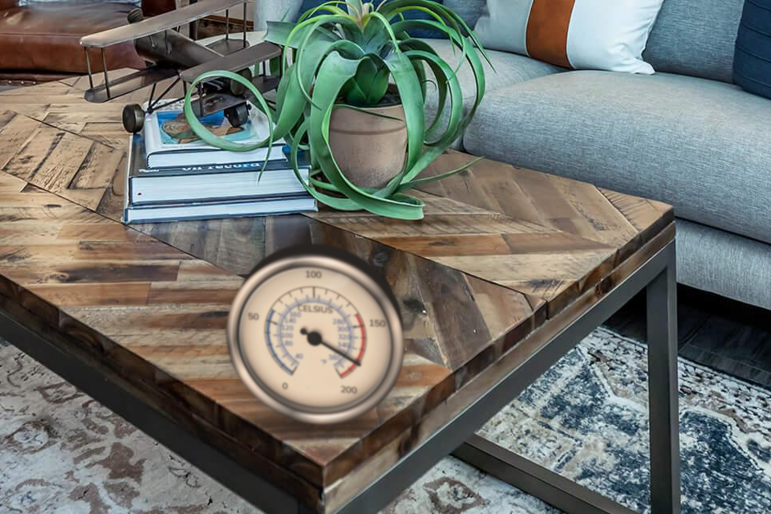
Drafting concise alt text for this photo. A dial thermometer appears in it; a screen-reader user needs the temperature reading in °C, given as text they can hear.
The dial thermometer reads 180 °C
